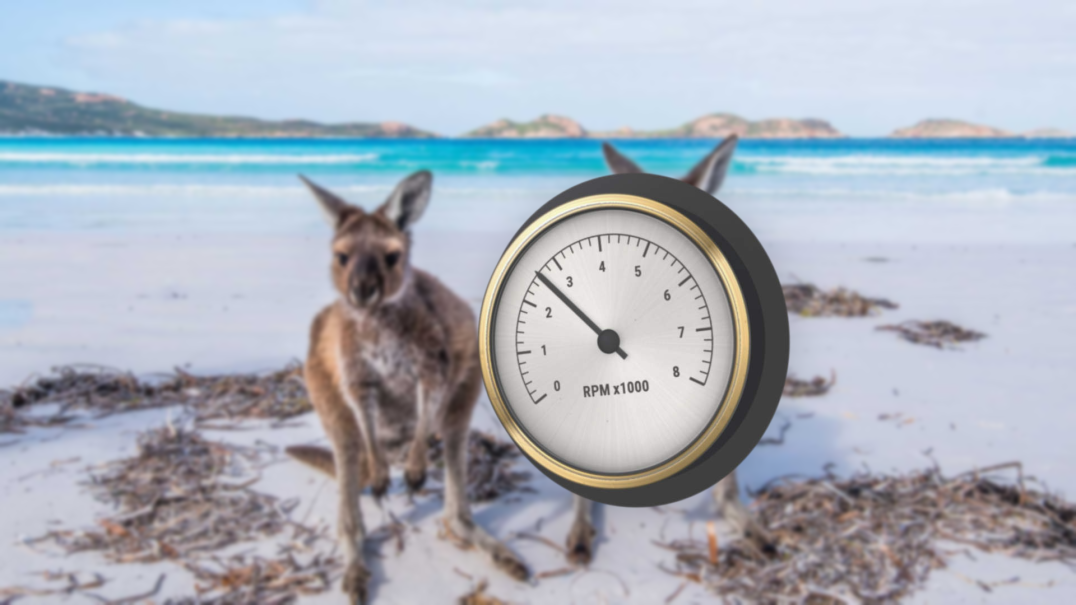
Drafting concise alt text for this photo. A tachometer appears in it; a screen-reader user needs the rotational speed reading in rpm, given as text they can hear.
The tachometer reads 2600 rpm
